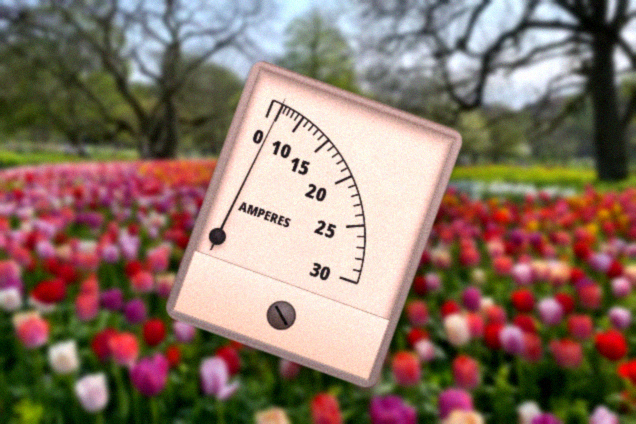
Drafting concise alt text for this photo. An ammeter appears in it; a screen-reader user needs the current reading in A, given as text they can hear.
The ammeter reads 5 A
